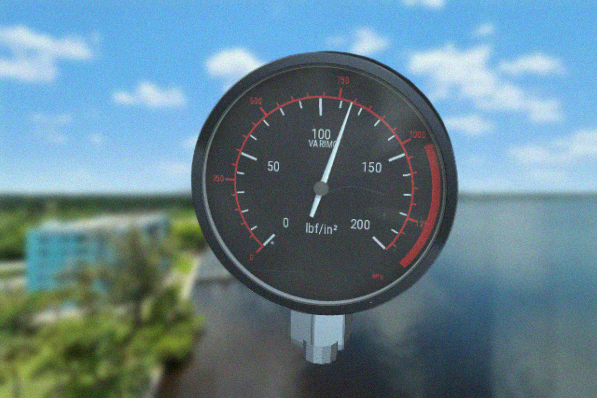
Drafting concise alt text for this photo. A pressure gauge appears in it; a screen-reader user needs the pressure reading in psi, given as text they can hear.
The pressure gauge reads 115 psi
